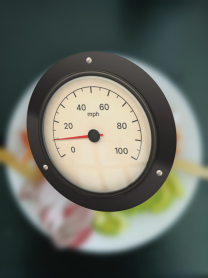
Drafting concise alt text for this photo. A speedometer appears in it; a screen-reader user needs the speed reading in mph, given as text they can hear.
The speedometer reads 10 mph
